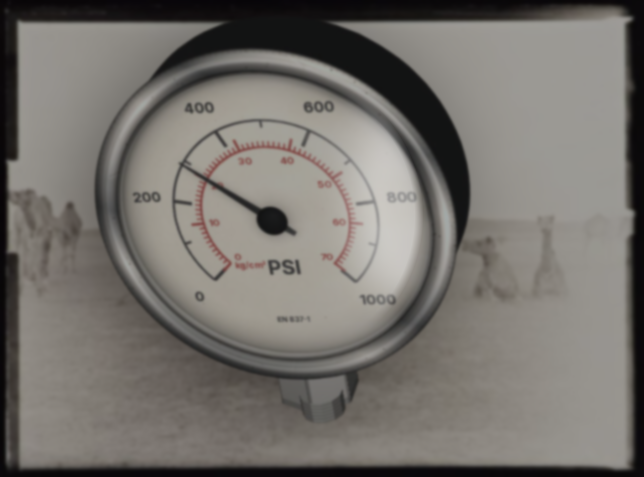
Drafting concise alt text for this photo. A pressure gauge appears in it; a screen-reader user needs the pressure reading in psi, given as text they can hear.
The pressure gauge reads 300 psi
